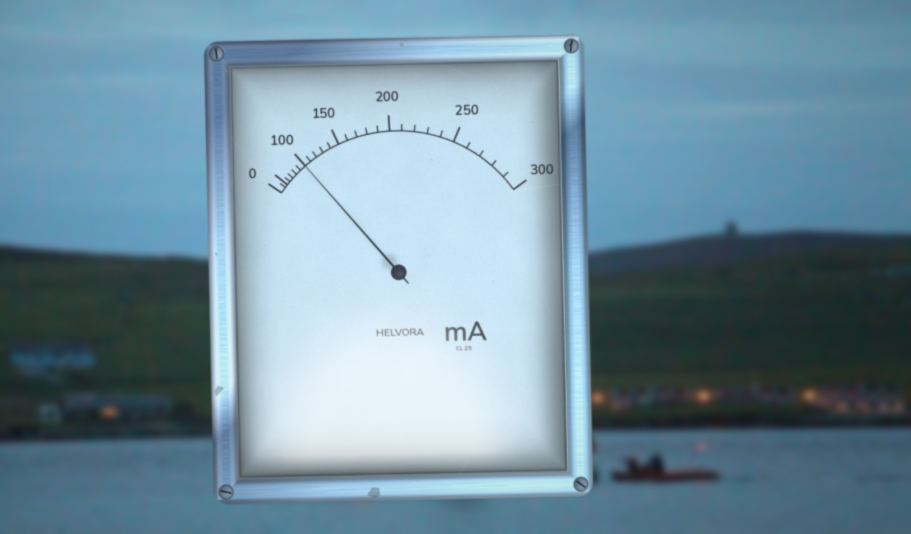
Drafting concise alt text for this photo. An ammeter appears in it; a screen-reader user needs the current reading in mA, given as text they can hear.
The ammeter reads 100 mA
